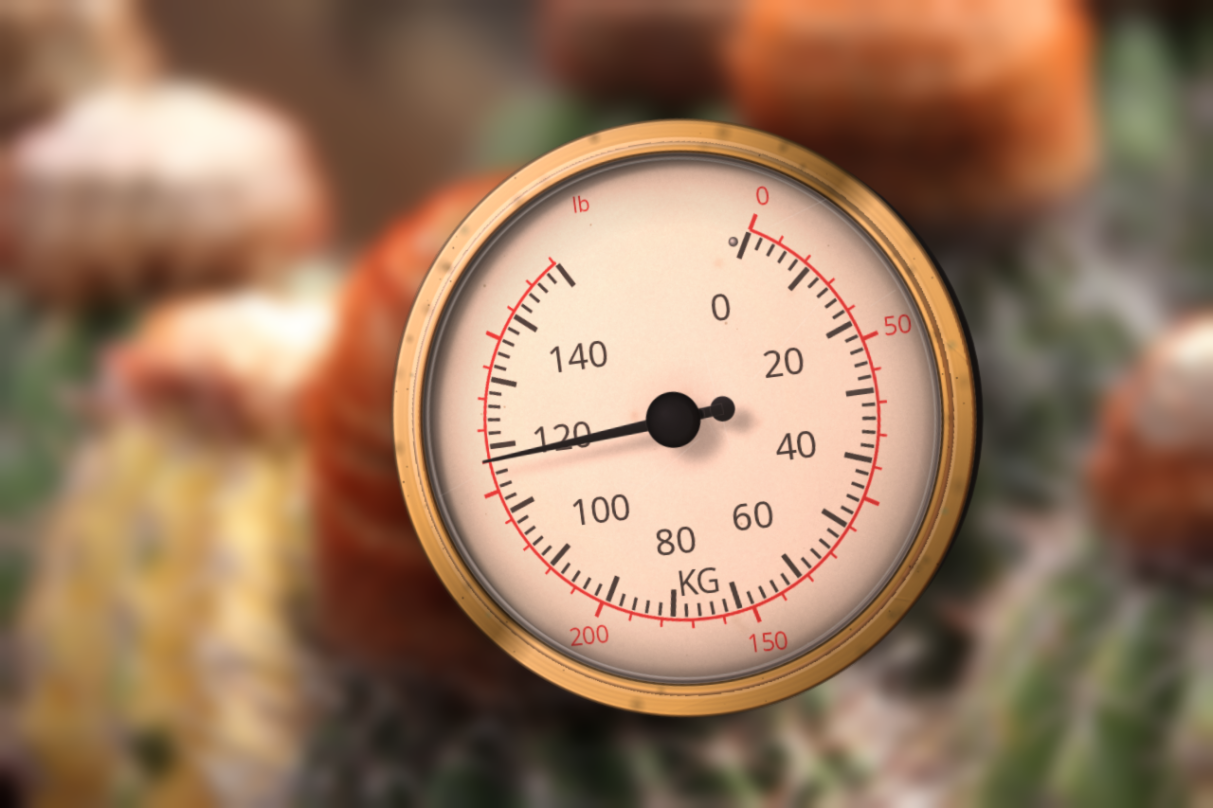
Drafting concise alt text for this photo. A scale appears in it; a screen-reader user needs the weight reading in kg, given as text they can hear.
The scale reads 118 kg
